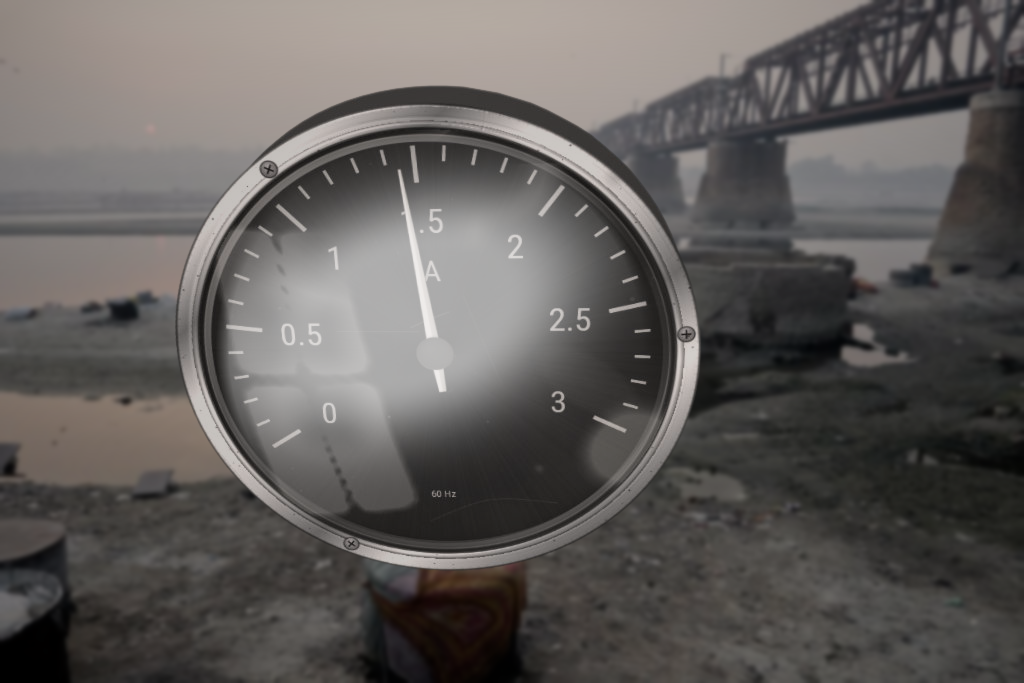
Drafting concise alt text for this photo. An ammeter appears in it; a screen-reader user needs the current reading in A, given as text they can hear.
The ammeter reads 1.45 A
